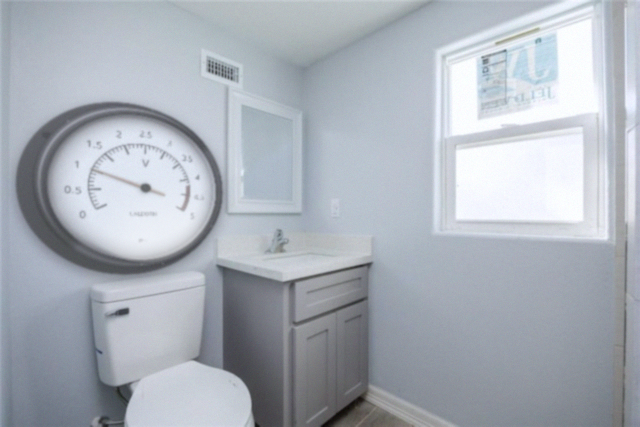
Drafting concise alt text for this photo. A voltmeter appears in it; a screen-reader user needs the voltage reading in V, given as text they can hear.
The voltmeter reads 1 V
